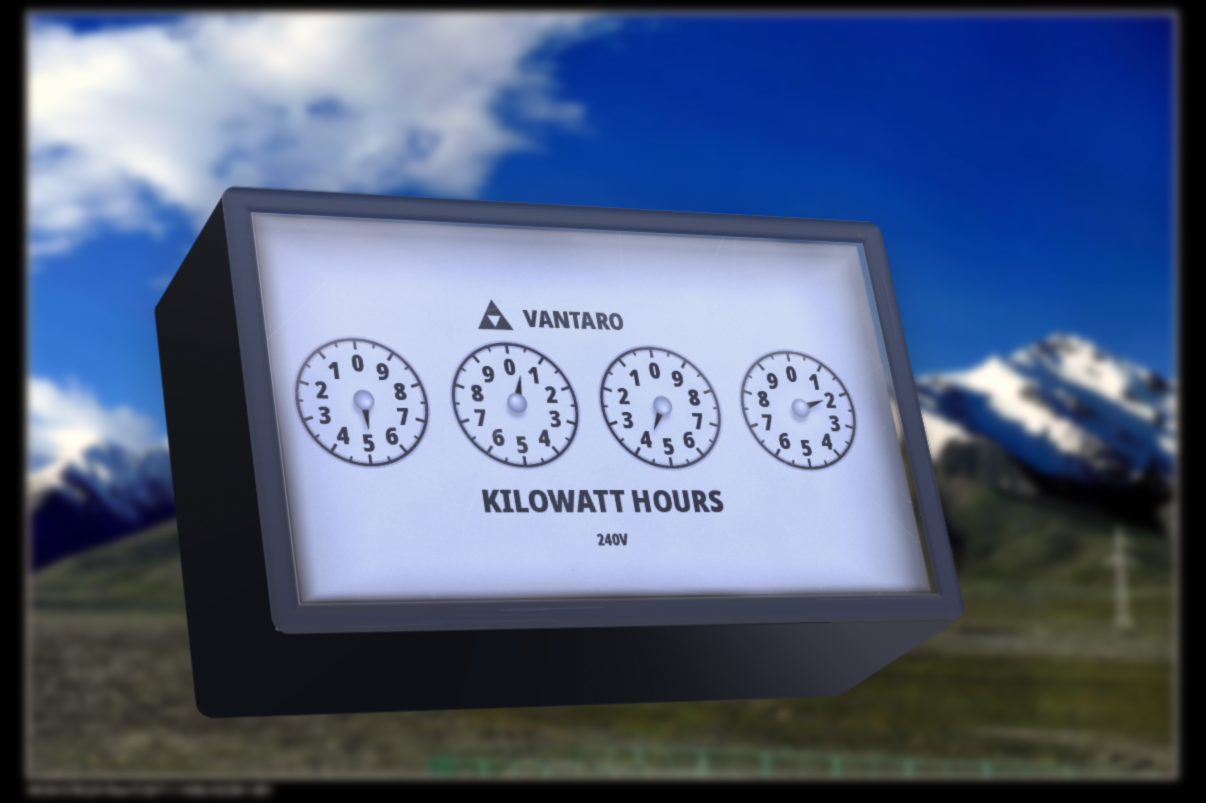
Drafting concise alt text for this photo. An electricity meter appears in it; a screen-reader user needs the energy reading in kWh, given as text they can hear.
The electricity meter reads 5042 kWh
